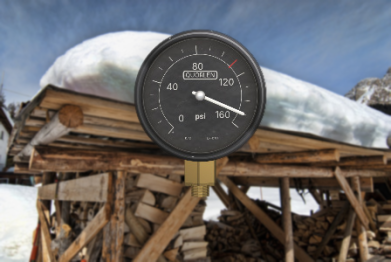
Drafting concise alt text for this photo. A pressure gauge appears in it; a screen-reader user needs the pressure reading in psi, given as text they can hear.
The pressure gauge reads 150 psi
